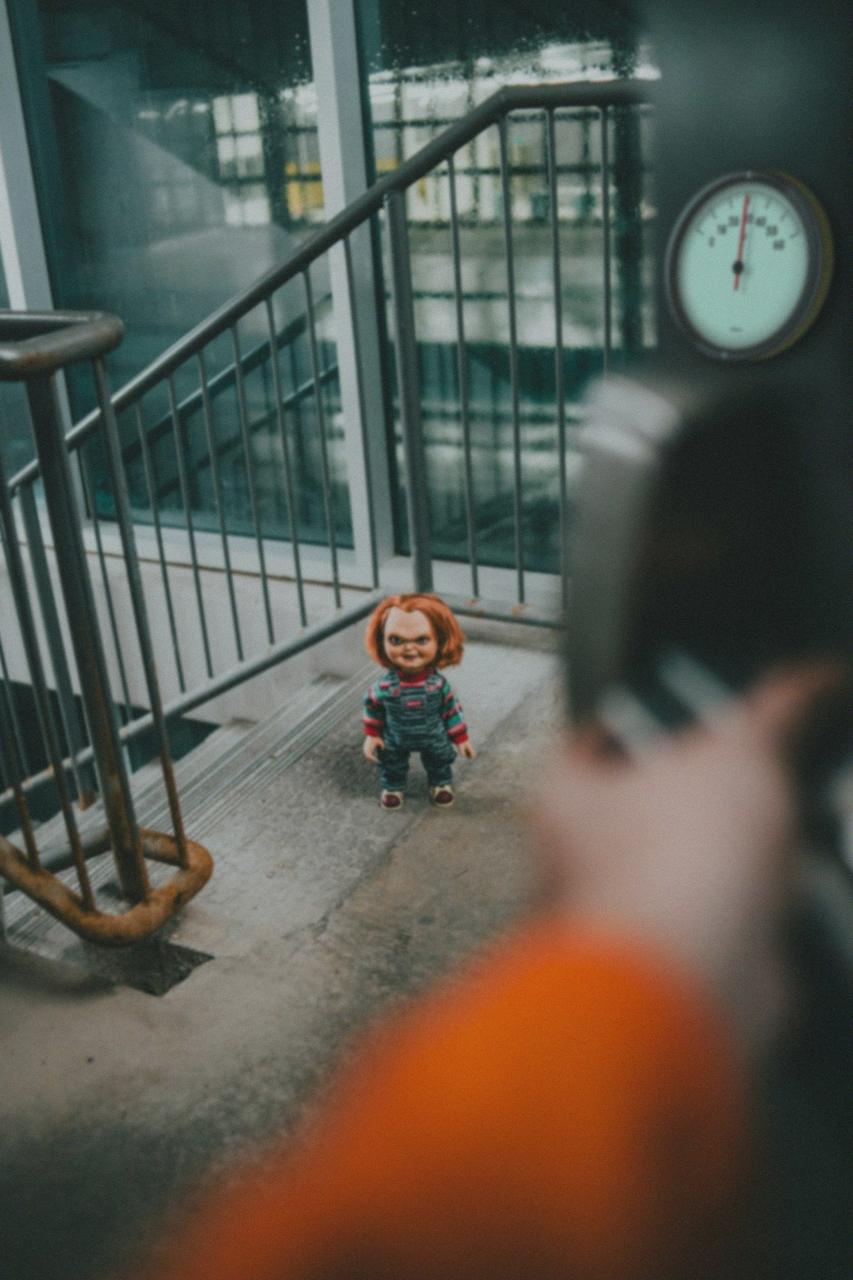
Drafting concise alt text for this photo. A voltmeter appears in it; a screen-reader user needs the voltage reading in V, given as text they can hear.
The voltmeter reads 30 V
